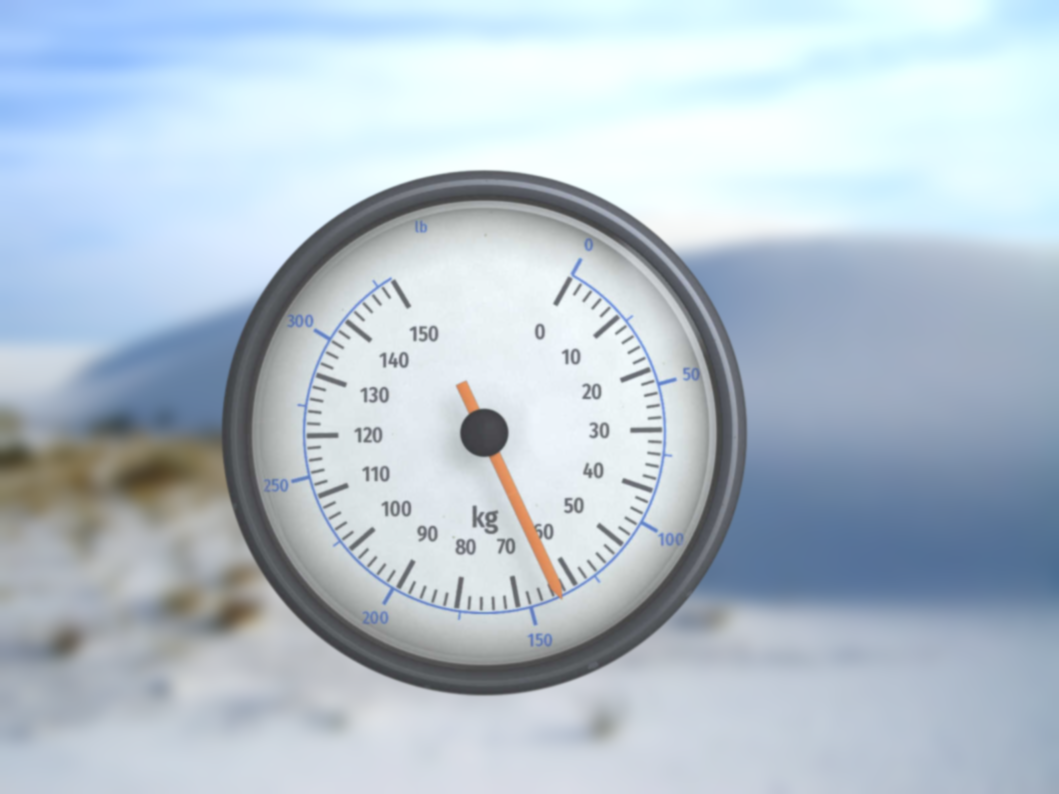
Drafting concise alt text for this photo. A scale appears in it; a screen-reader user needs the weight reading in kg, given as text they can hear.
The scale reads 63 kg
